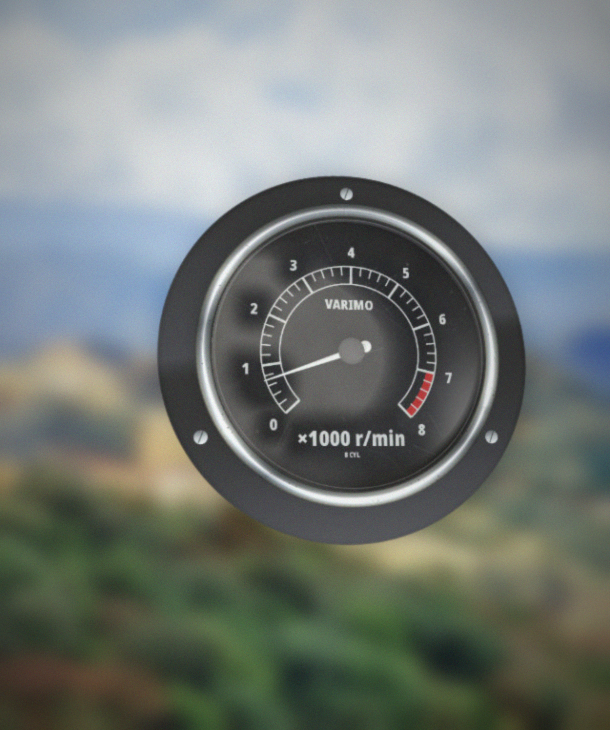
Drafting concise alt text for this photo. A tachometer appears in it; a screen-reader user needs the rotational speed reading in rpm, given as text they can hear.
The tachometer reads 700 rpm
